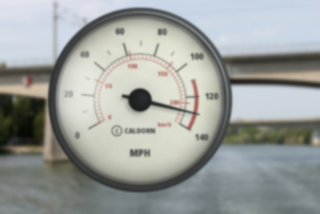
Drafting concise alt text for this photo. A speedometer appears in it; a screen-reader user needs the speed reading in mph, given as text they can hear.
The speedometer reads 130 mph
